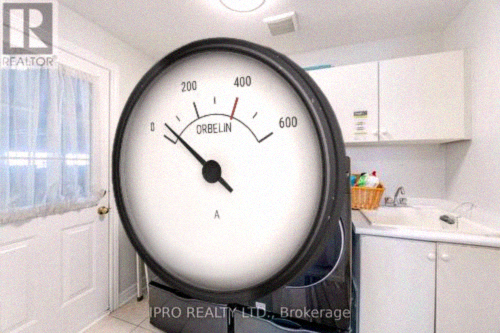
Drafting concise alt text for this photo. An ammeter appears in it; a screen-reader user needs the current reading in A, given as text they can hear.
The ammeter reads 50 A
